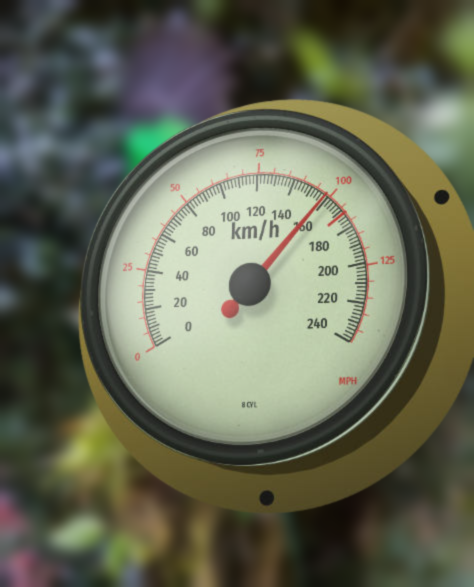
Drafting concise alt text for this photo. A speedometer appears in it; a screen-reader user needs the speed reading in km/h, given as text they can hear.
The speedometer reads 160 km/h
